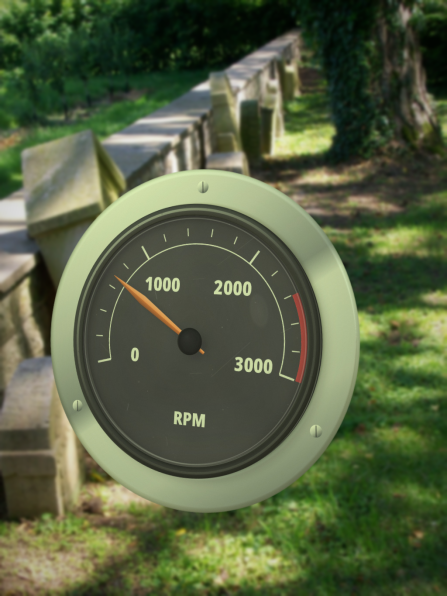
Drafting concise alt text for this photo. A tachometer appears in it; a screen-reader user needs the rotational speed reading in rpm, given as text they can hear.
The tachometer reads 700 rpm
